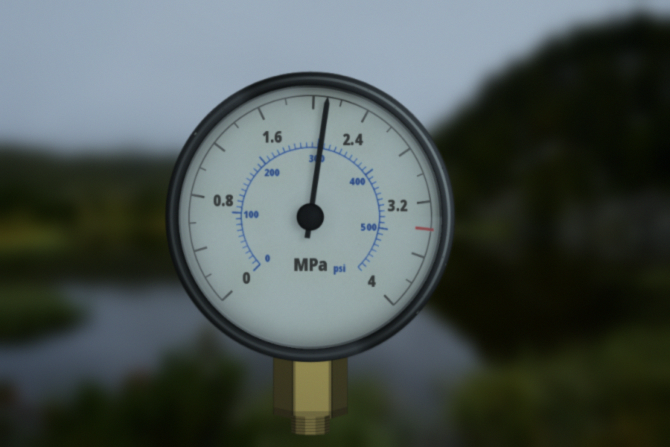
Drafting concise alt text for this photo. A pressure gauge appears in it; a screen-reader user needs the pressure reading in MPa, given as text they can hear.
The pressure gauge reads 2.1 MPa
